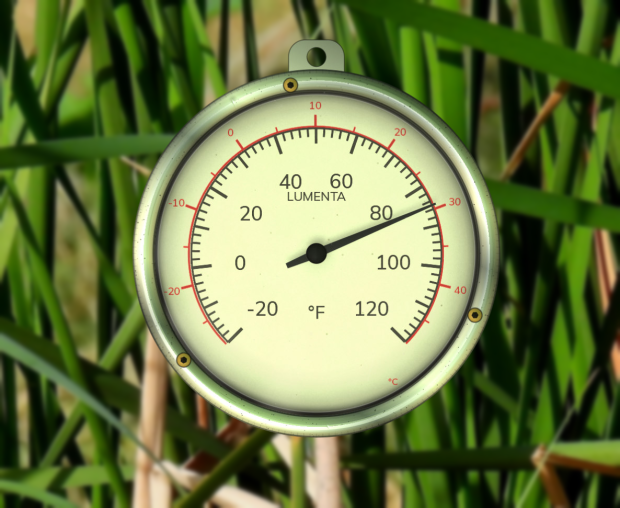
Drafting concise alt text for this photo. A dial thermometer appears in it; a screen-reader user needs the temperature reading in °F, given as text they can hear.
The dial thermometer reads 85 °F
